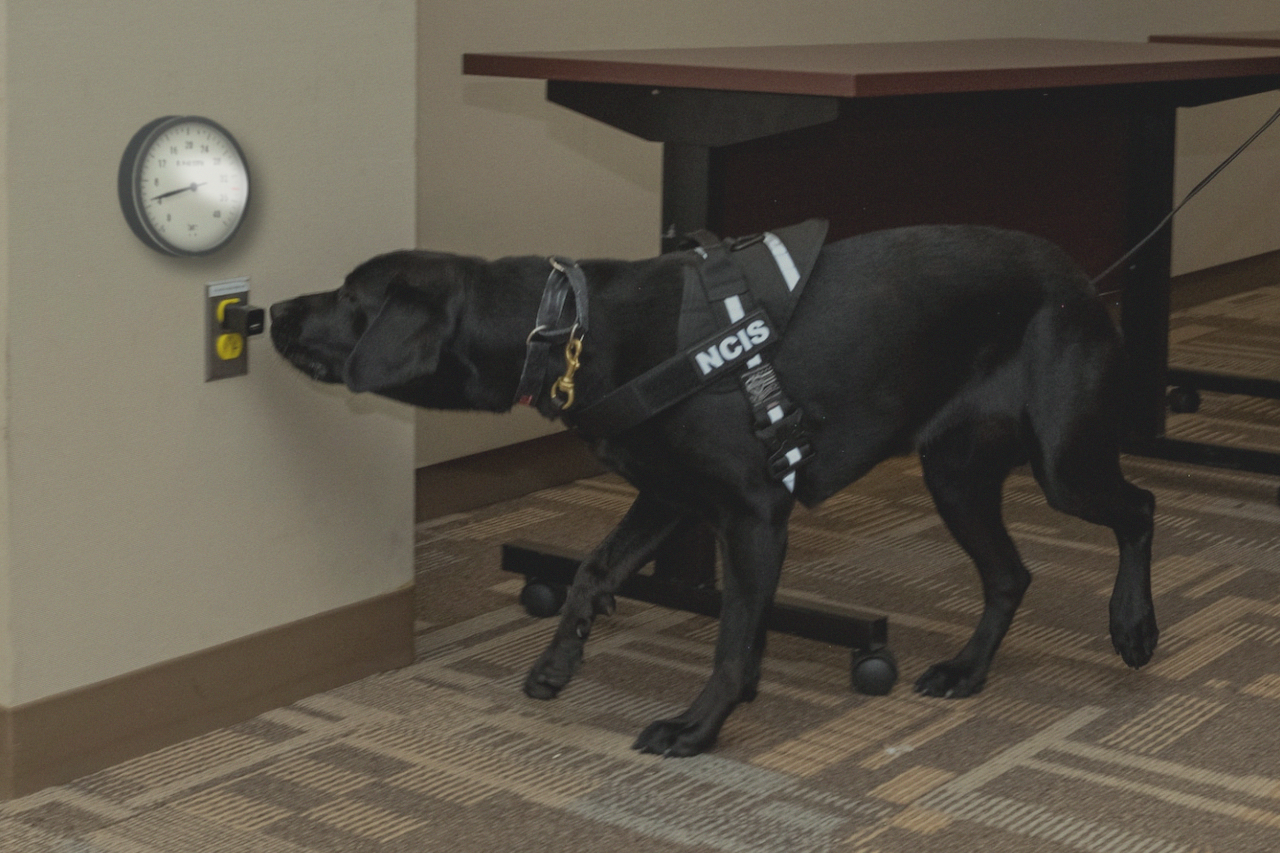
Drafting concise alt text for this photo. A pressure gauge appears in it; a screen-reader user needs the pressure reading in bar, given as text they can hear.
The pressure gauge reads 5 bar
